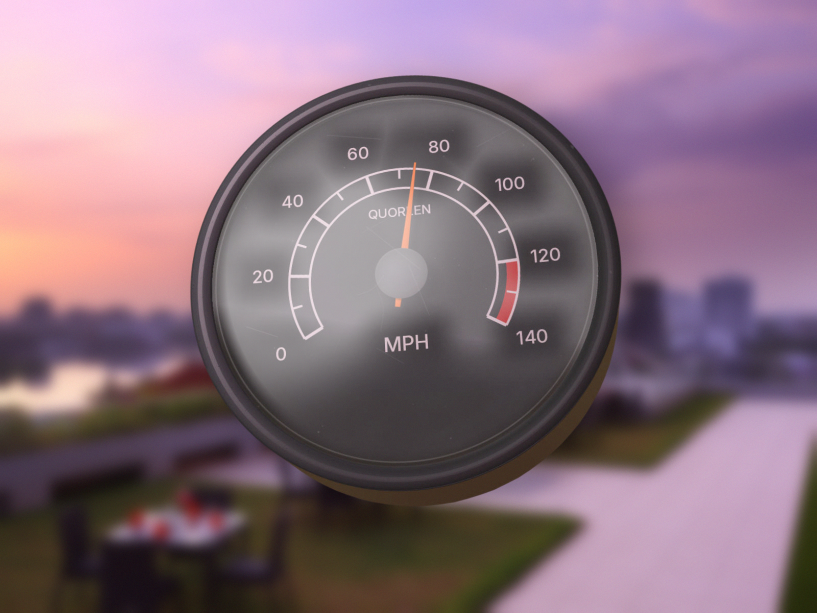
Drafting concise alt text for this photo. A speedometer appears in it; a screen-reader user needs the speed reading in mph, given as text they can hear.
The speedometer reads 75 mph
